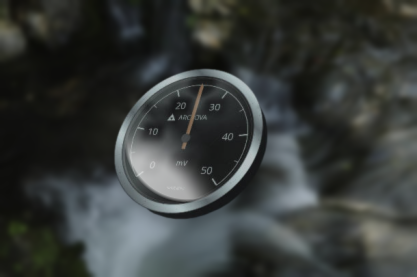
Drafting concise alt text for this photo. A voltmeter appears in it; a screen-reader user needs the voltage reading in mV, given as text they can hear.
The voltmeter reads 25 mV
